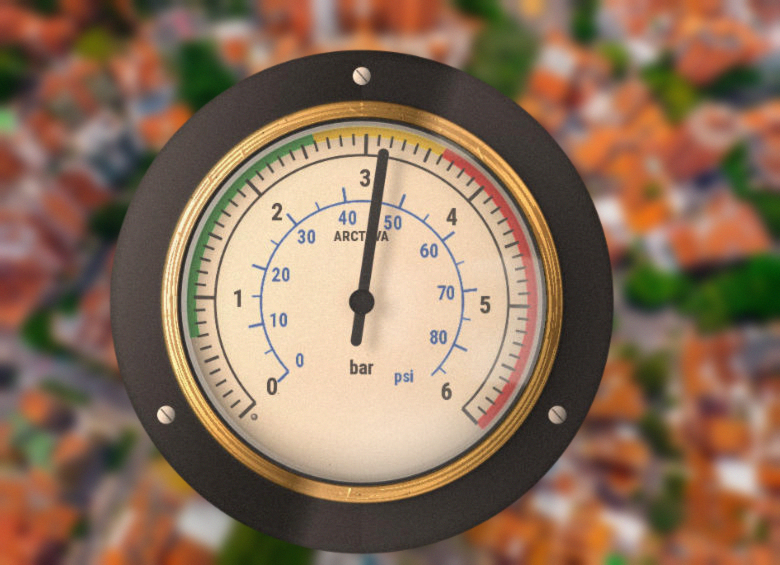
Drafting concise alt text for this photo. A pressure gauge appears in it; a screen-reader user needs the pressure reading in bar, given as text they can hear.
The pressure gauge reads 3.15 bar
